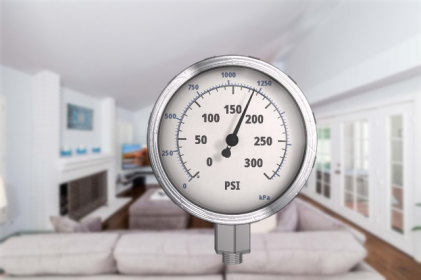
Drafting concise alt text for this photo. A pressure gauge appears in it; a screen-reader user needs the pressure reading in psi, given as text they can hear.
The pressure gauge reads 175 psi
